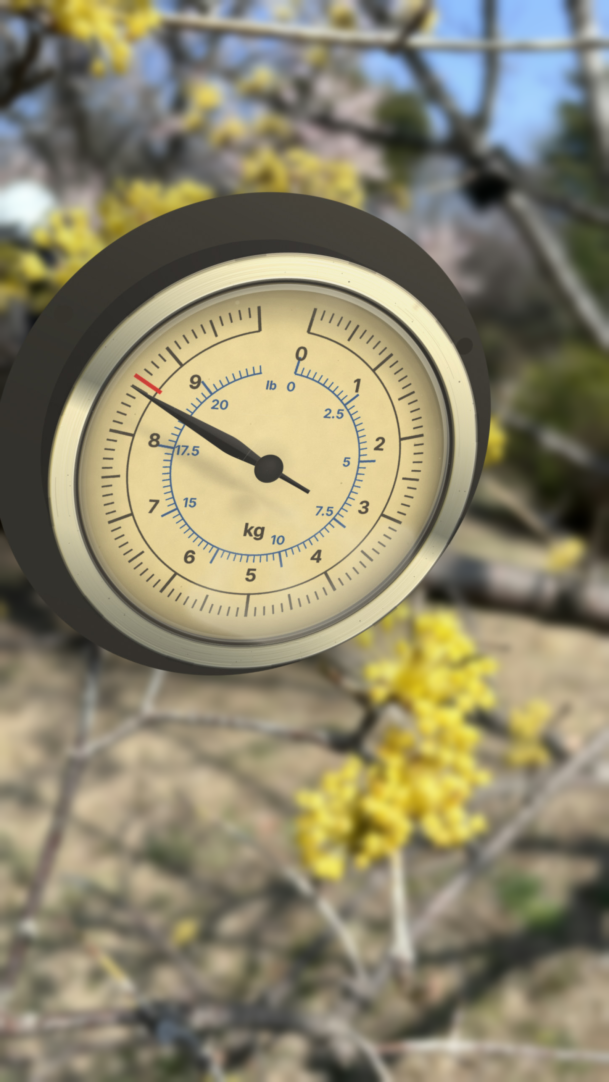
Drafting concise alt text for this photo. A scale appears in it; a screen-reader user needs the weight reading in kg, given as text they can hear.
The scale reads 8.5 kg
